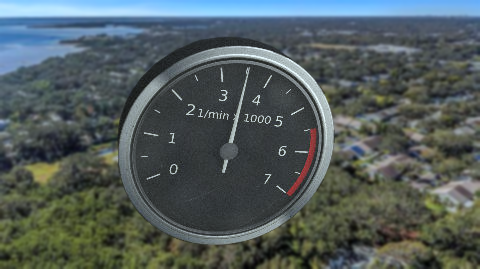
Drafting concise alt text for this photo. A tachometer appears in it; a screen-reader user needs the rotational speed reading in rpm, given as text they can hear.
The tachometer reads 3500 rpm
